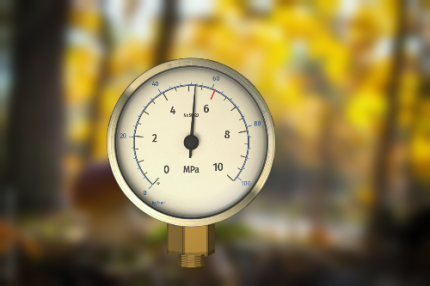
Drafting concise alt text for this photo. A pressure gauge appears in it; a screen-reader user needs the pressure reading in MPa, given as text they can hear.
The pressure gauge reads 5.25 MPa
